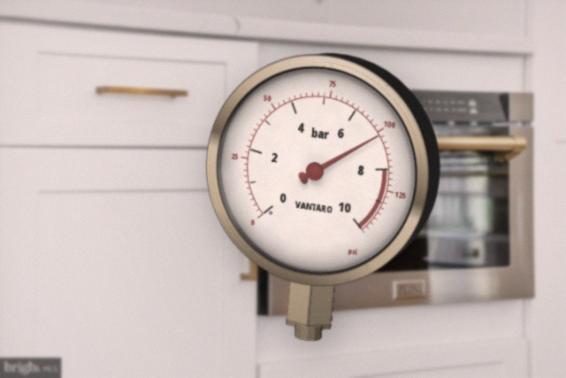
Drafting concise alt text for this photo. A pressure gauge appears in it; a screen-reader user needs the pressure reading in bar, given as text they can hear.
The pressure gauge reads 7 bar
